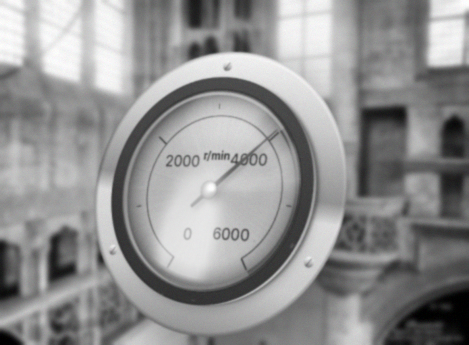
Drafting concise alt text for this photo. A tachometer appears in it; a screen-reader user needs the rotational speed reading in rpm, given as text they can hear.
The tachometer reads 4000 rpm
